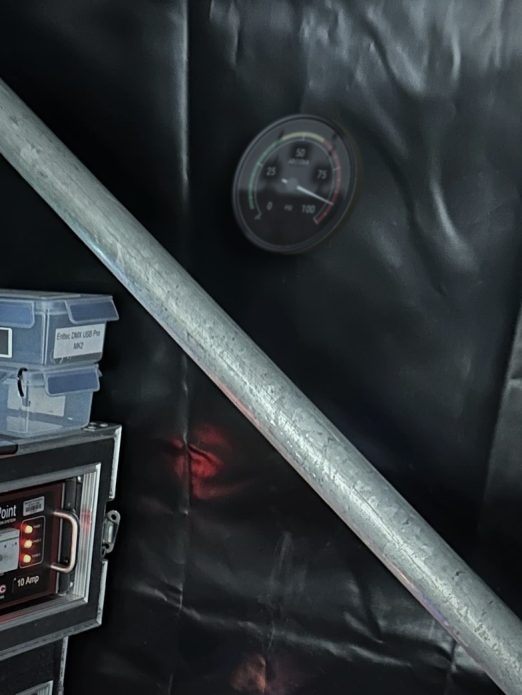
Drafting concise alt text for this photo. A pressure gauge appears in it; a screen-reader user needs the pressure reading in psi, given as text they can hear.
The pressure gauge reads 90 psi
